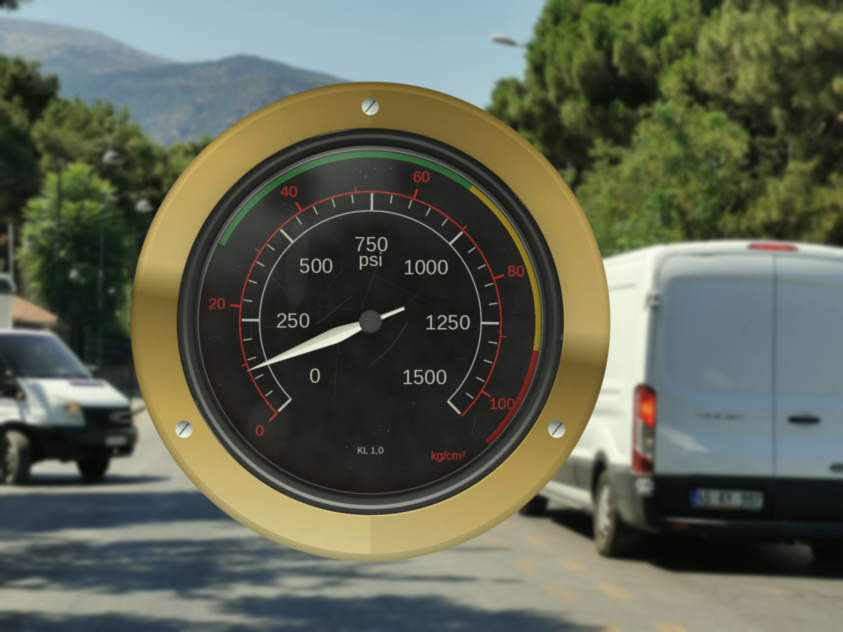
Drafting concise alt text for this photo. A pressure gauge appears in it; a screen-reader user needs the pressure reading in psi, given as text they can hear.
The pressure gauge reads 125 psi
